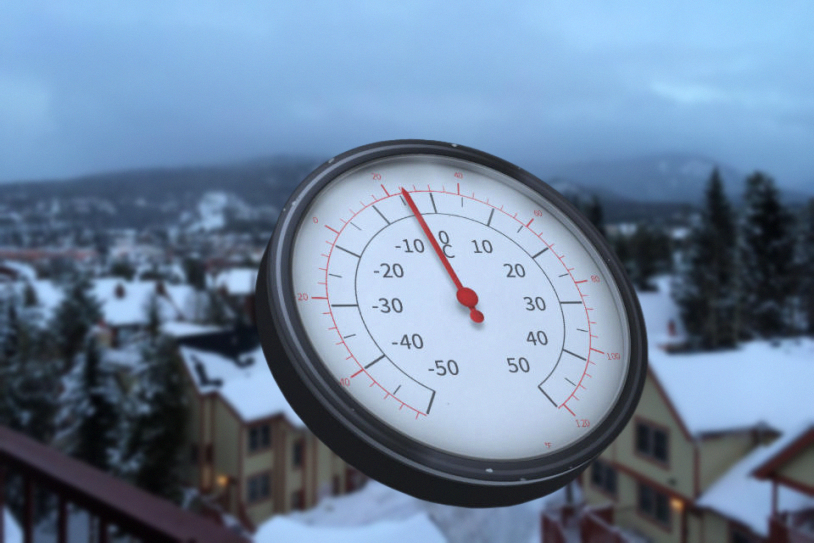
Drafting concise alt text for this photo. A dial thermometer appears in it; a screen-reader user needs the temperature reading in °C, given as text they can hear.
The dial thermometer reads -5 °C
